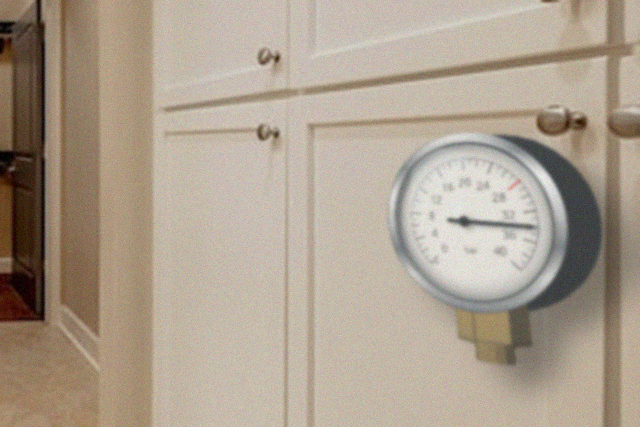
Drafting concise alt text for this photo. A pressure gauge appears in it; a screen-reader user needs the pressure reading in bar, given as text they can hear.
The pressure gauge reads 34 bar
